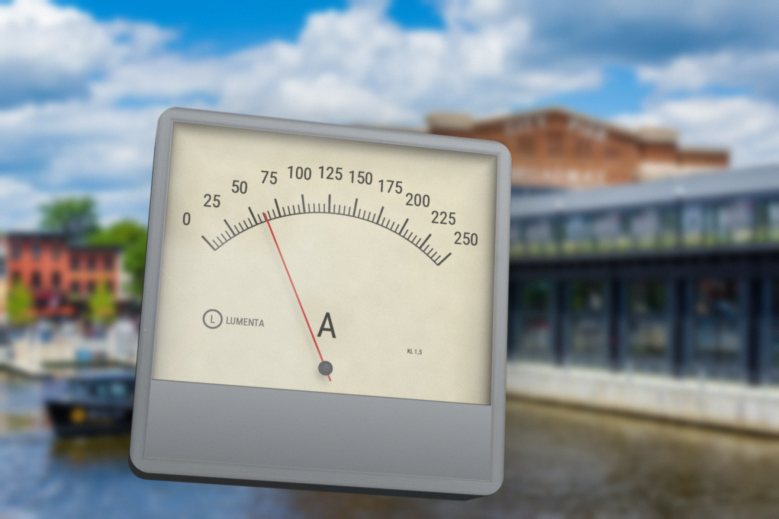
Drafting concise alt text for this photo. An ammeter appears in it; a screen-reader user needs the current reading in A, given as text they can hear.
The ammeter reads 60 A
